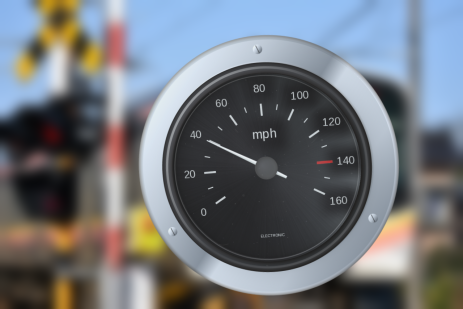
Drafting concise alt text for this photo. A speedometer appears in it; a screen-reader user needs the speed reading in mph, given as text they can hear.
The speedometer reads 40 mph
